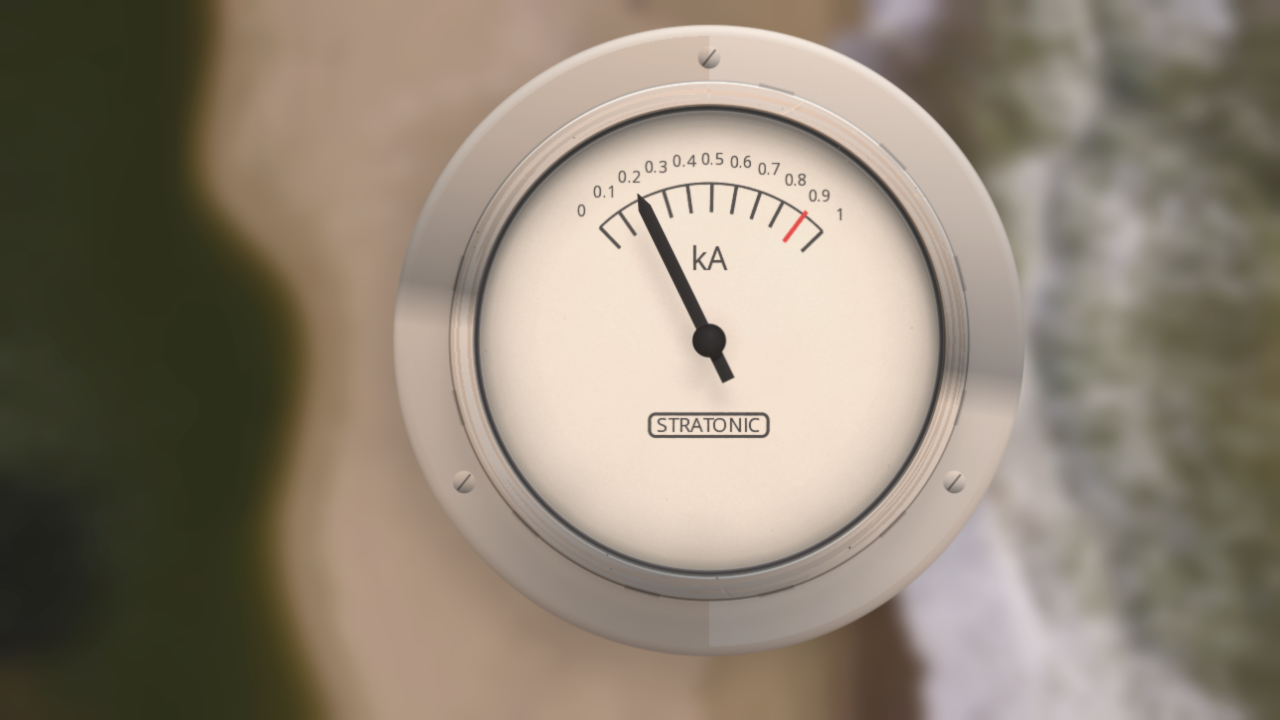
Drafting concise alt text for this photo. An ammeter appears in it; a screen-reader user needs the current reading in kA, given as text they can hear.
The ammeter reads 0.2 kA
